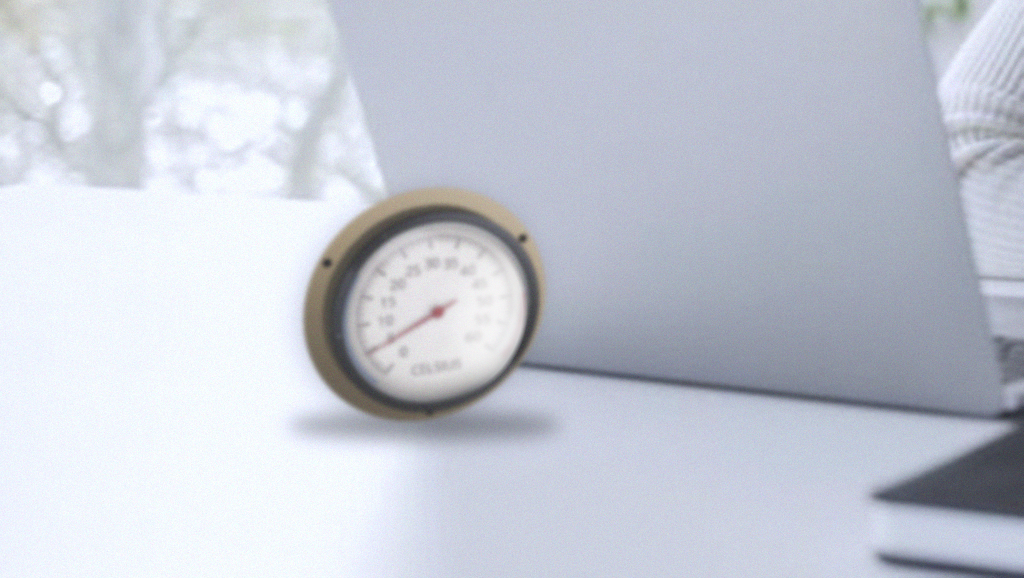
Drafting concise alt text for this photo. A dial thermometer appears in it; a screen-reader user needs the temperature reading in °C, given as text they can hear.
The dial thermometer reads 5 °C
